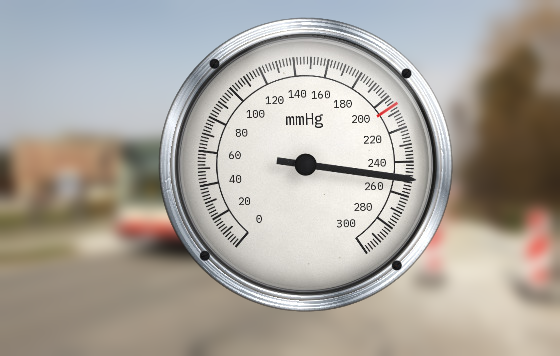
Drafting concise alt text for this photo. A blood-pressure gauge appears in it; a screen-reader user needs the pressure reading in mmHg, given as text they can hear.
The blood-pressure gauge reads 250 mmHg
